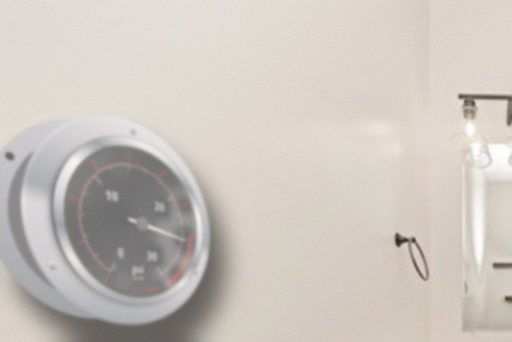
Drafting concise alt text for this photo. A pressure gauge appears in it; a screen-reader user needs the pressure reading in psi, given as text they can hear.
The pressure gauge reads 25 psi
